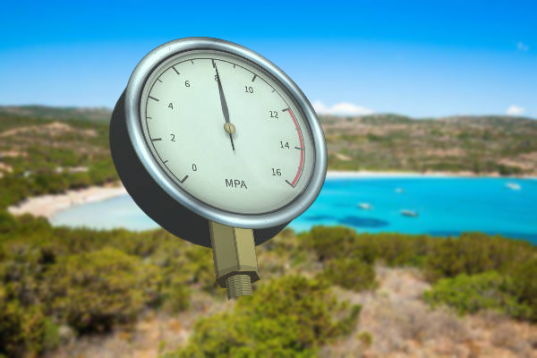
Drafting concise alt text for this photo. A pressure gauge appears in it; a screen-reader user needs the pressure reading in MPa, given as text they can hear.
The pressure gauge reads 8 MPa
